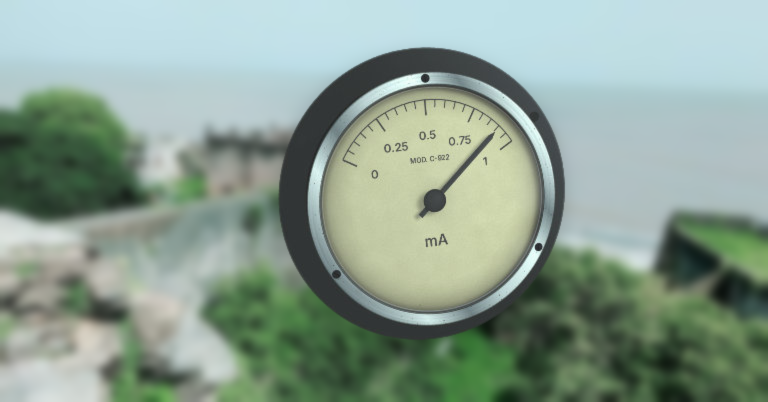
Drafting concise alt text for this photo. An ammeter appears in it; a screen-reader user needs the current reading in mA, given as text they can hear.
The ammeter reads 0.9 mA
